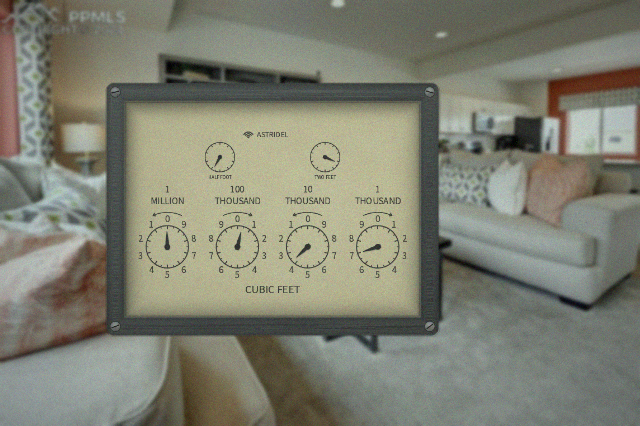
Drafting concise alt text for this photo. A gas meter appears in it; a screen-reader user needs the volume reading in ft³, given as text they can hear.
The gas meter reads 3700 ft³
